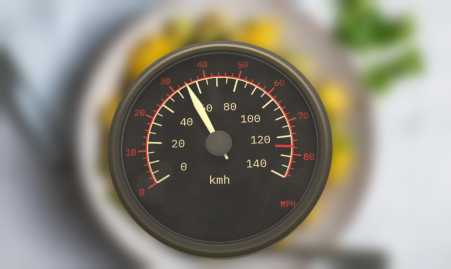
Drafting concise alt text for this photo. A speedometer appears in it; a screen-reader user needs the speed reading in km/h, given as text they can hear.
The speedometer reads 55 km/h
